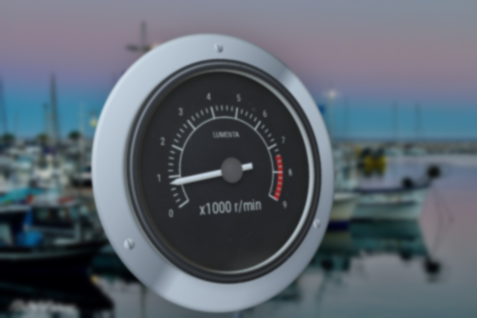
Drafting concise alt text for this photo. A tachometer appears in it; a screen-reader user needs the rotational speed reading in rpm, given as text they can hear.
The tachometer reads 800 rpm
